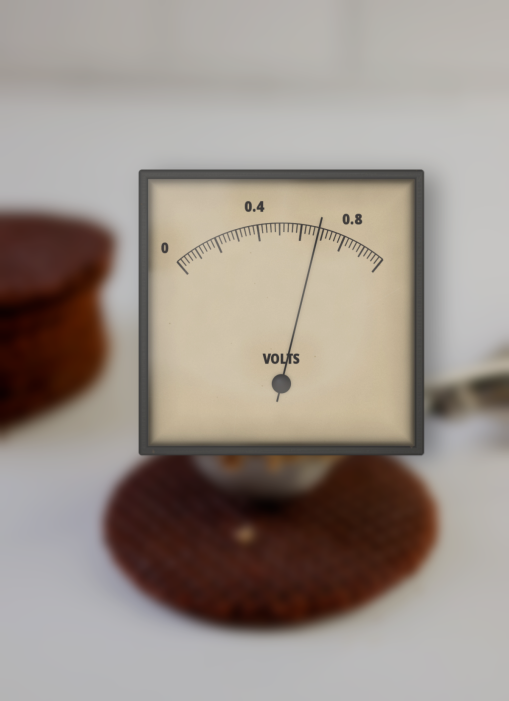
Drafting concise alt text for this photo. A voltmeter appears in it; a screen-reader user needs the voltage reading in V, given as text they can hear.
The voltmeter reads 0.68 V
